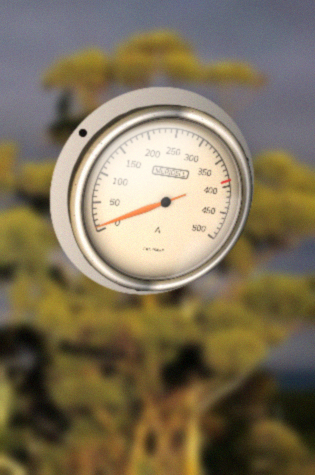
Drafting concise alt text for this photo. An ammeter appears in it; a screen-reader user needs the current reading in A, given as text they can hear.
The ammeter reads 10 A
